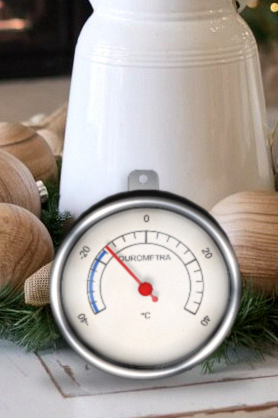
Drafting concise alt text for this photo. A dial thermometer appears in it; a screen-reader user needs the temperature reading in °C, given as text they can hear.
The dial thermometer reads -14 °C
